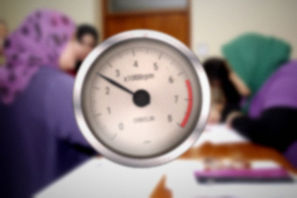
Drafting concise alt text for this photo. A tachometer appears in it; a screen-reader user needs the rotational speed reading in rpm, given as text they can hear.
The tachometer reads 2500 rpm
